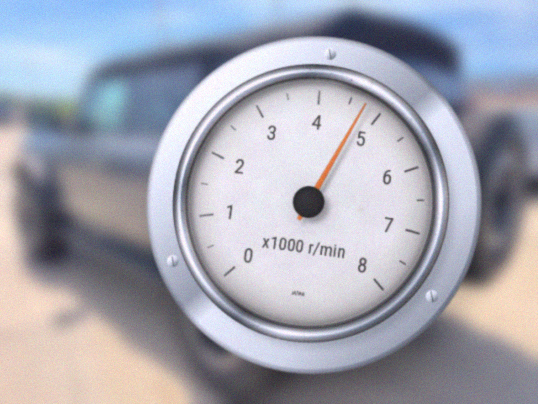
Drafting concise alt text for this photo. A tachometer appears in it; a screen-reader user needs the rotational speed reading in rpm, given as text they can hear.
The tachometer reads 4750 rpm
